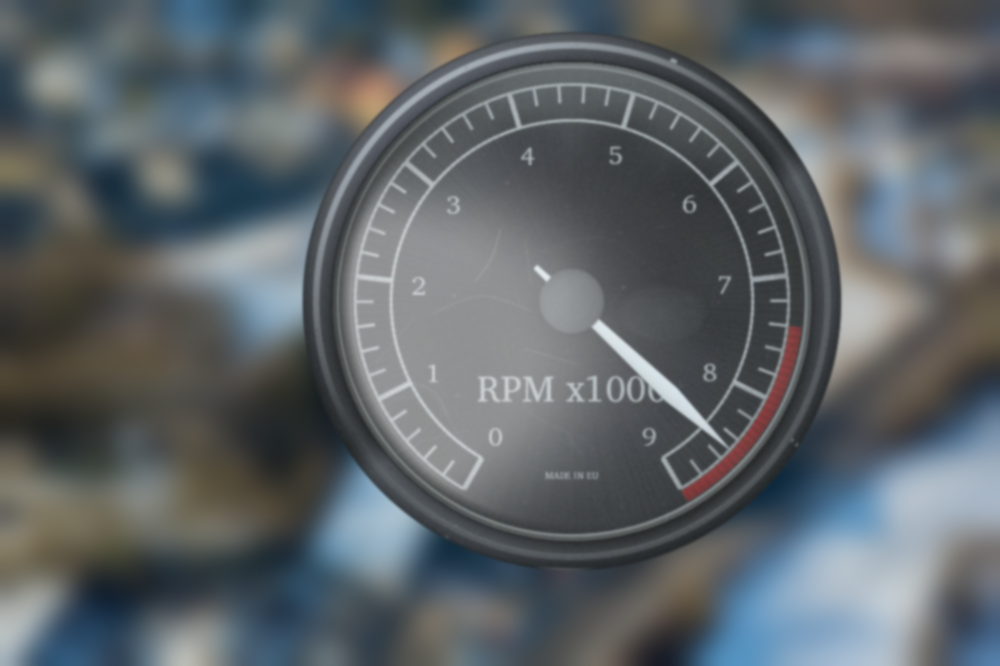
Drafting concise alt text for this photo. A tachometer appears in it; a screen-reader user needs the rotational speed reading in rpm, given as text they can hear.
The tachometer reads 8500 rpm
